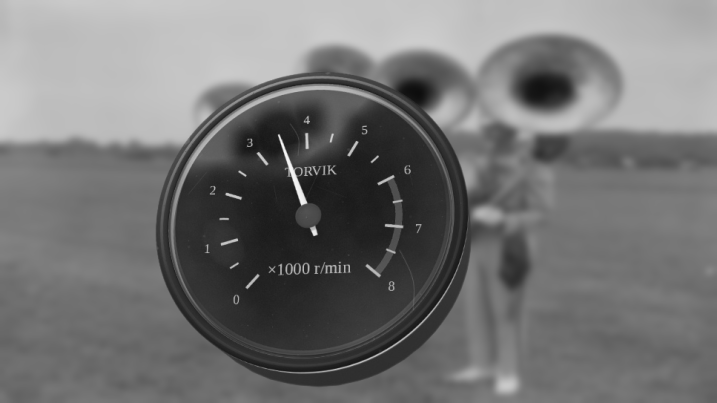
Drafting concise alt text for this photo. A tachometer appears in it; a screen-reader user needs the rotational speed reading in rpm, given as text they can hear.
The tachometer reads 3500 rpm
